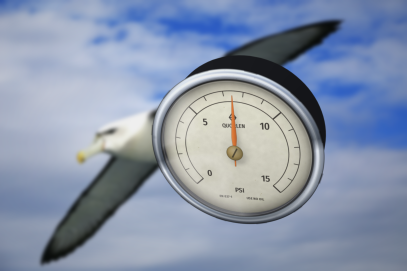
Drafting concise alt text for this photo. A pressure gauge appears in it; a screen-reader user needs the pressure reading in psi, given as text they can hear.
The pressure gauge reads 7.5 psi
